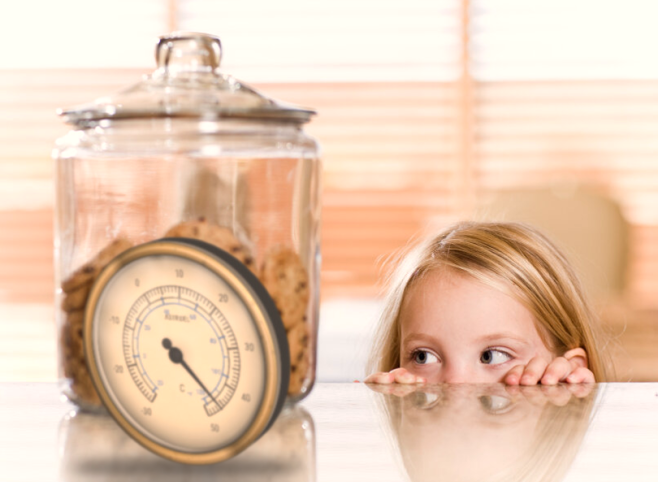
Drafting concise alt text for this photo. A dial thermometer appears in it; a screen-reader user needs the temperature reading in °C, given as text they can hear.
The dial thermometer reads 45 °C
